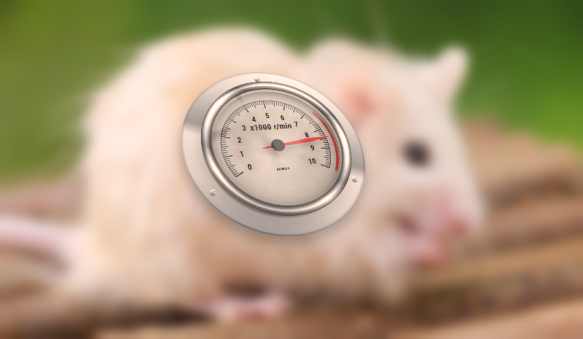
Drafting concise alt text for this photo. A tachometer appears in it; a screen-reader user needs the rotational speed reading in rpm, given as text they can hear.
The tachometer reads 8500 rpm
